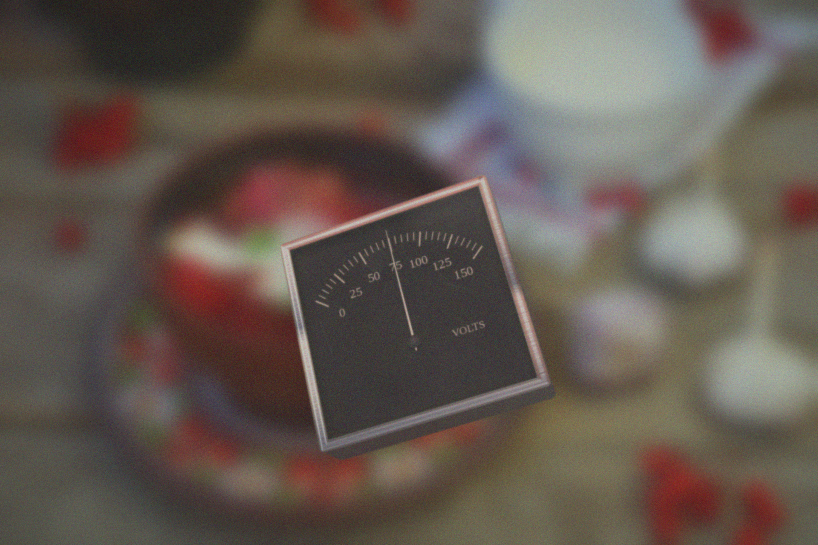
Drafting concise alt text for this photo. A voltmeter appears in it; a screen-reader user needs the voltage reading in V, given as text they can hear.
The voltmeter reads 75 V
